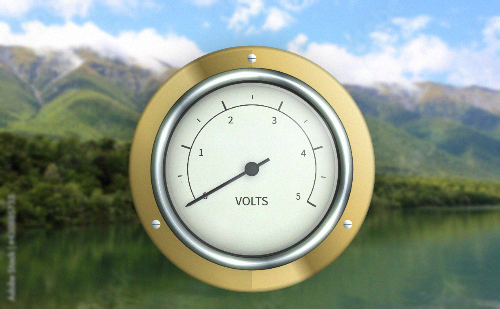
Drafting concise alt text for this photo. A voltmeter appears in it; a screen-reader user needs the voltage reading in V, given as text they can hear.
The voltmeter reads 0 V
